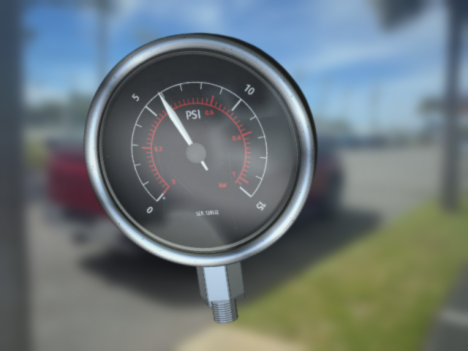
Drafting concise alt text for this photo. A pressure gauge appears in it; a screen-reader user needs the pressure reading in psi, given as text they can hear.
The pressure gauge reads 6 psi
